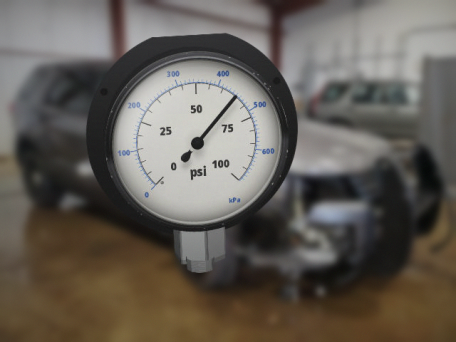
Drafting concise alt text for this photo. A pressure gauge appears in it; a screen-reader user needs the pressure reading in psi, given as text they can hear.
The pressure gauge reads 65 psi
